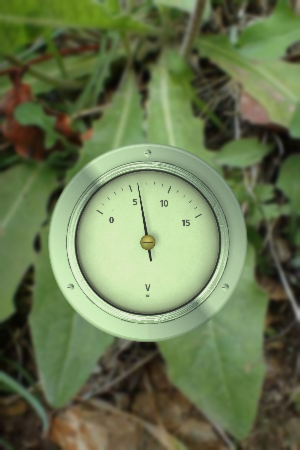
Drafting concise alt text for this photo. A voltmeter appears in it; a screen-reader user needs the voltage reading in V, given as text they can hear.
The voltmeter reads 6 V
